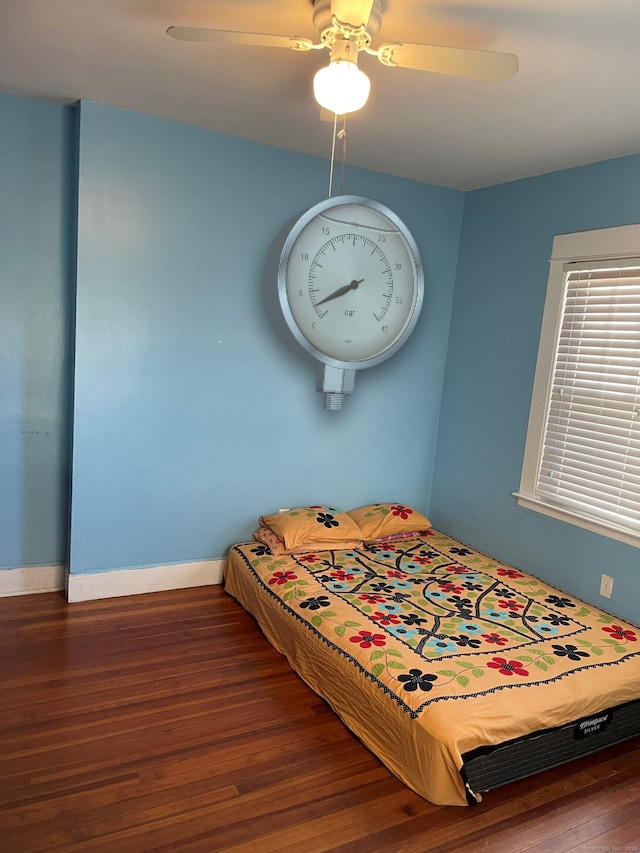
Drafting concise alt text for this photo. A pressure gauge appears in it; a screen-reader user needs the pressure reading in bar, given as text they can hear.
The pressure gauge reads 2.5 bar
